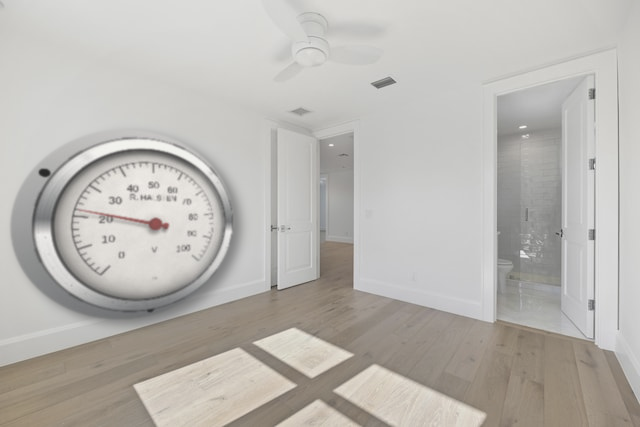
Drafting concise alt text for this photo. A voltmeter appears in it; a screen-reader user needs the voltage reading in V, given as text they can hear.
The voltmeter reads 22 V
